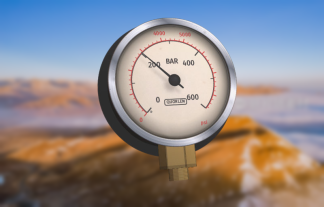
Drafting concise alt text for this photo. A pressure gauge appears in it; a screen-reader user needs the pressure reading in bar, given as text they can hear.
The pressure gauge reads 200 bar
